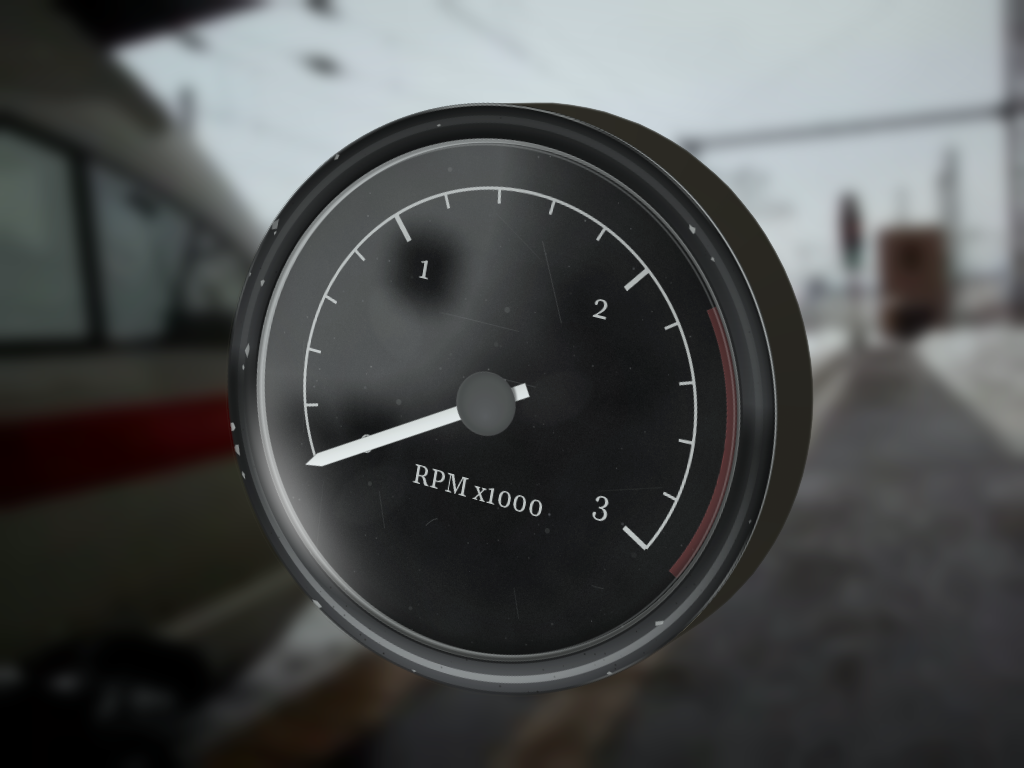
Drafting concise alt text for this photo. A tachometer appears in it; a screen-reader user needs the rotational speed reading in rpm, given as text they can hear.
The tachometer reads 0 rpm
